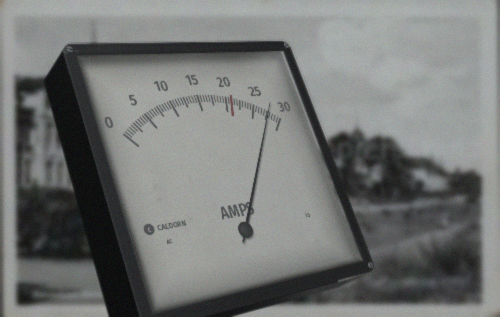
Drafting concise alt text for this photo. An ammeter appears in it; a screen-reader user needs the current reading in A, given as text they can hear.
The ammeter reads 27.5 A
